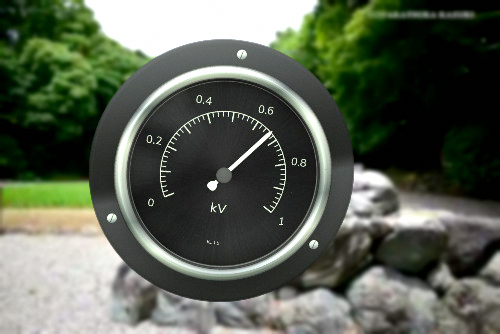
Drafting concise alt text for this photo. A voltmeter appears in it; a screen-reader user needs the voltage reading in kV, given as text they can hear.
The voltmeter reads 0.66 kV
